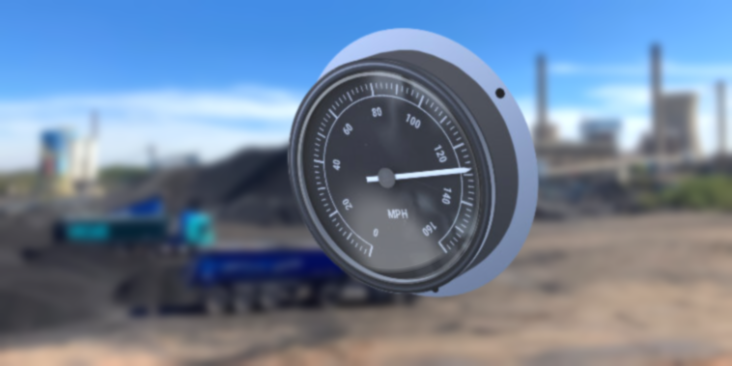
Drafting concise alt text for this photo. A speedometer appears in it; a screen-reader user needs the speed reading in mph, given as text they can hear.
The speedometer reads 128 mph
